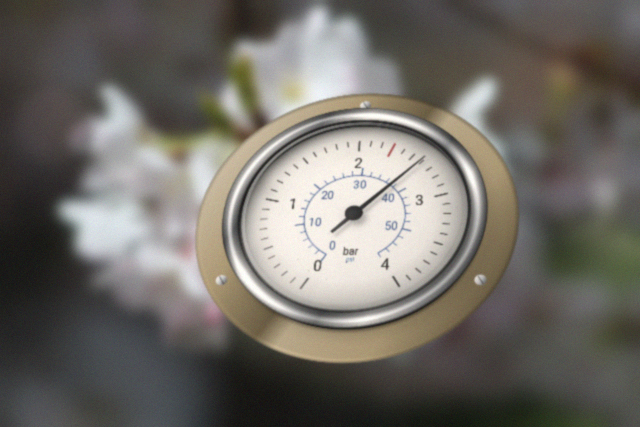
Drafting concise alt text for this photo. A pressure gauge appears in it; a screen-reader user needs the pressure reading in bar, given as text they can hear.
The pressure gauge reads 2.6 bar
